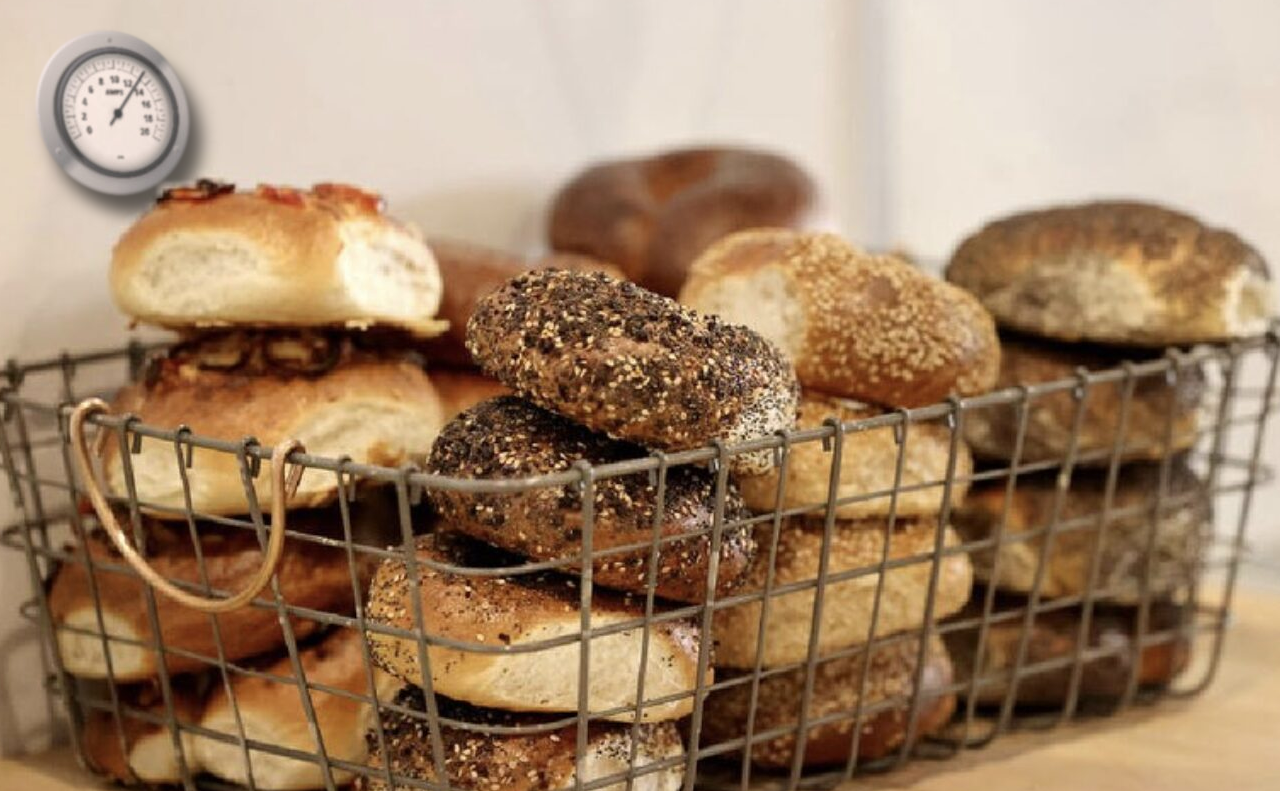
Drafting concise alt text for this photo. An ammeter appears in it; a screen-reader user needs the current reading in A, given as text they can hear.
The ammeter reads 13 A
